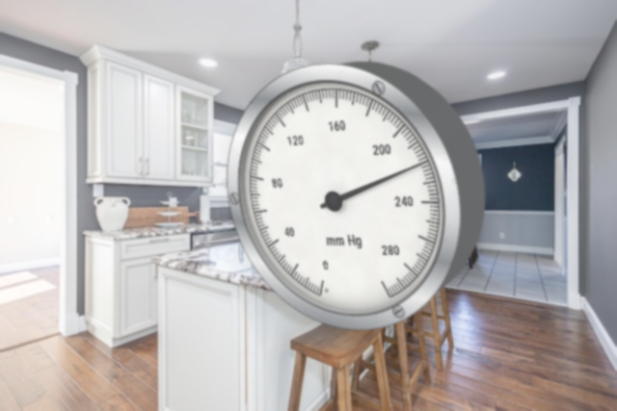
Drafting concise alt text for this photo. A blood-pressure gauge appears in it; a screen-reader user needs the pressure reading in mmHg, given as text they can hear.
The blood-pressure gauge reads 220 mmHg
